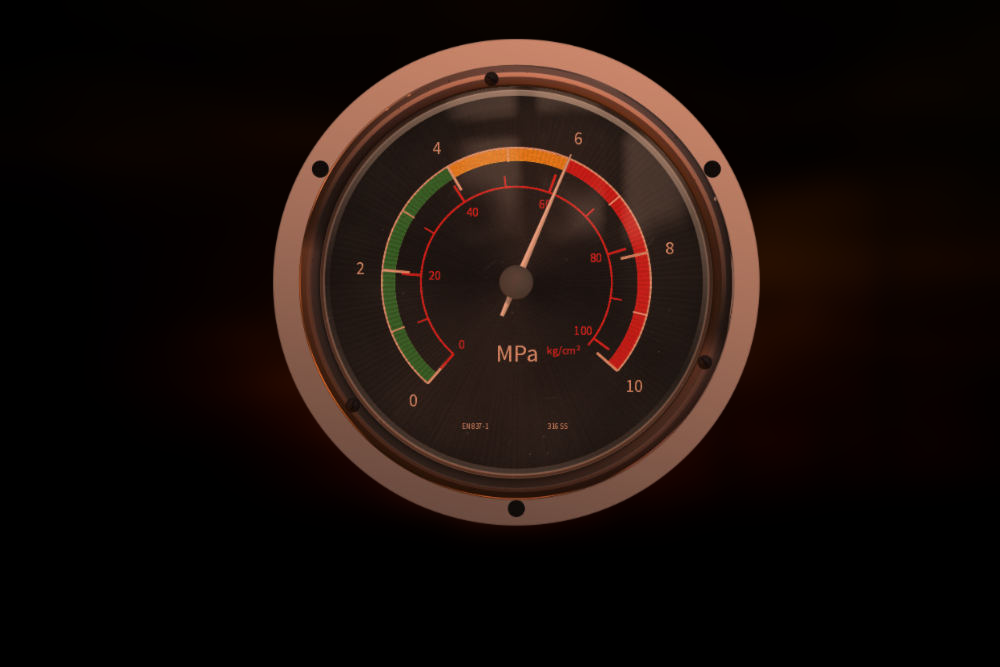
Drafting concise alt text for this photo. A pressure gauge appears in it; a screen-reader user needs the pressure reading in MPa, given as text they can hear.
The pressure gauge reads 6 MPa
